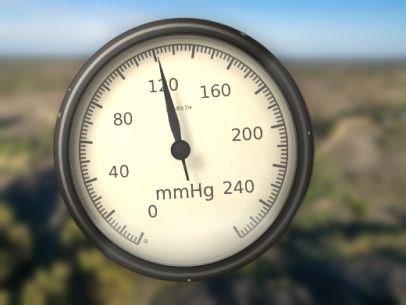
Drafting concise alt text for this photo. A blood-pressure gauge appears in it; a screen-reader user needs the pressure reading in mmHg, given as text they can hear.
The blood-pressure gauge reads 122 mmHg
